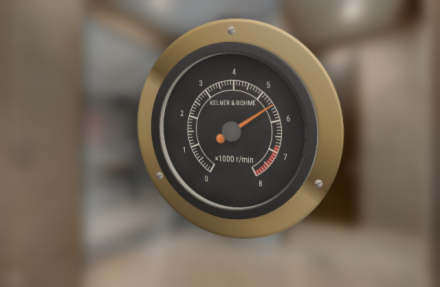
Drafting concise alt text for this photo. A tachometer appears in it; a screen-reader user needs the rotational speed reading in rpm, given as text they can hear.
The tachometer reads 5500 rpm
